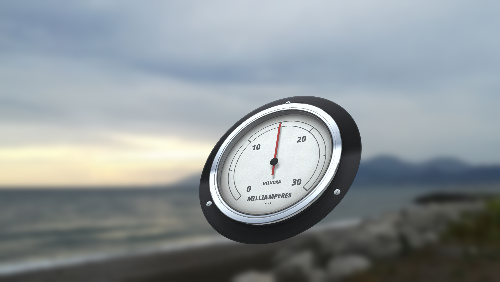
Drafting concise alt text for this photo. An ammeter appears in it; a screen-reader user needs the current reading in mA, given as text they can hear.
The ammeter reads 15 mA
